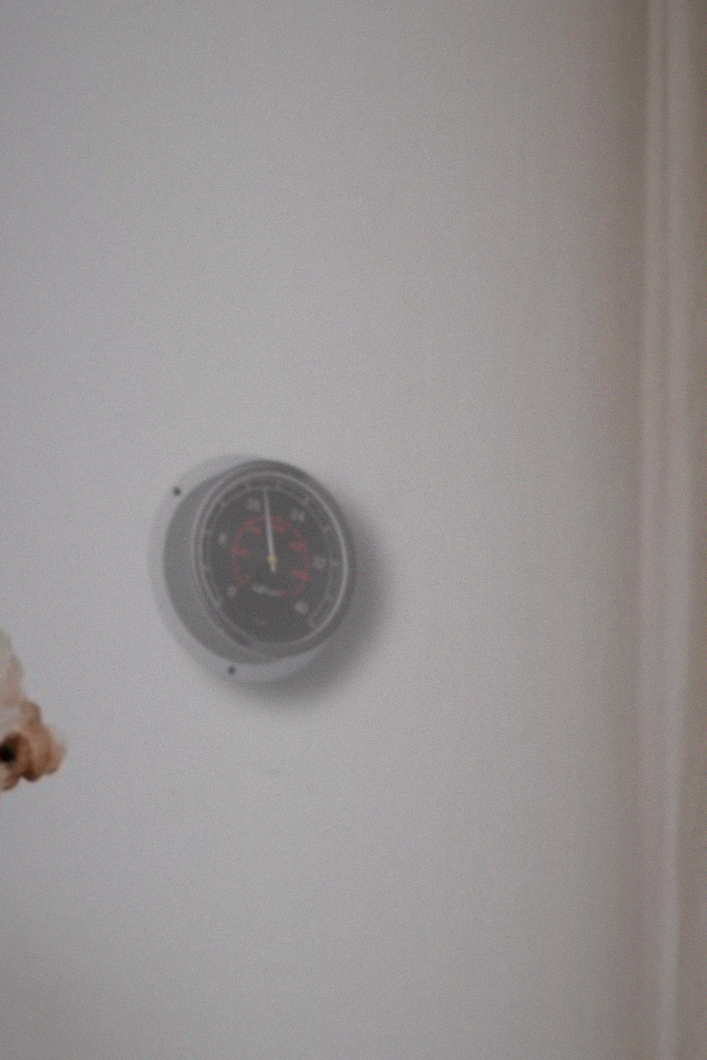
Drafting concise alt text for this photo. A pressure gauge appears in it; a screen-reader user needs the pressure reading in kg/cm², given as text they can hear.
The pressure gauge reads 18 kg/cm²
